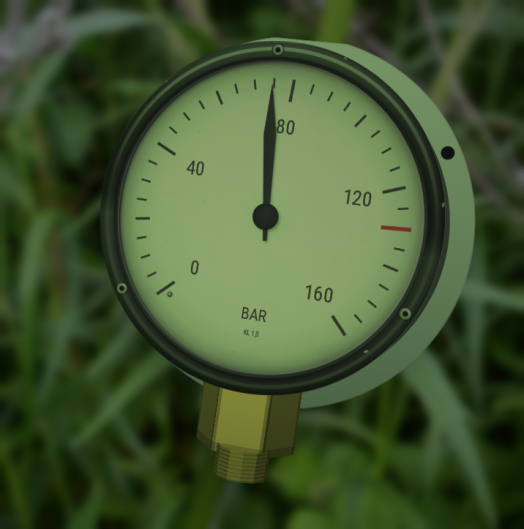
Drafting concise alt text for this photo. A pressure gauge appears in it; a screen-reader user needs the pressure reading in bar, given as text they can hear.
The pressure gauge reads 75 bar
